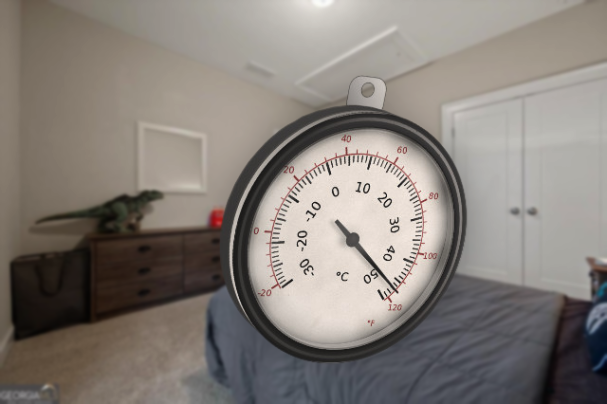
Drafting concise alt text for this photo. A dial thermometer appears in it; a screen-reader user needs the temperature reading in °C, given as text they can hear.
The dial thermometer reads 47 °C
